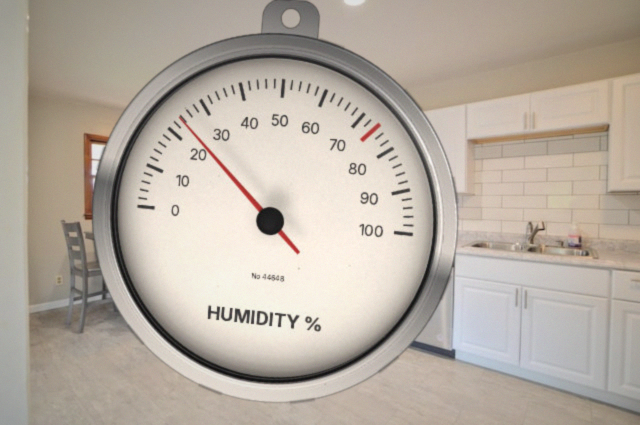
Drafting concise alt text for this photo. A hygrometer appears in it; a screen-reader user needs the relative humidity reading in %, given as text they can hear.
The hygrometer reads 24 %
